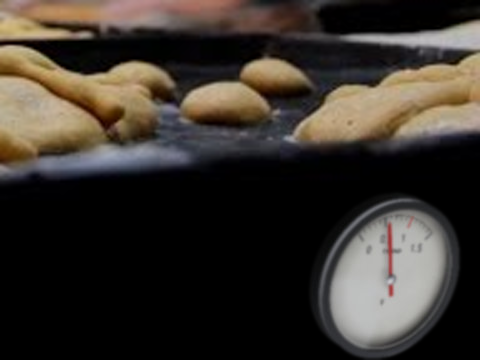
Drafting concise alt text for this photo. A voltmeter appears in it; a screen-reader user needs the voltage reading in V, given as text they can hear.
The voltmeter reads 0.5 V
